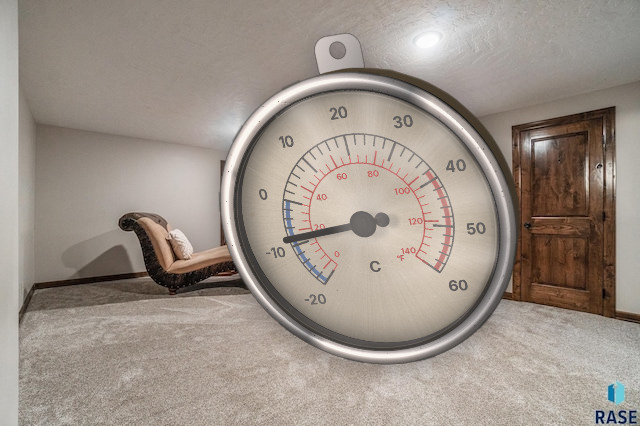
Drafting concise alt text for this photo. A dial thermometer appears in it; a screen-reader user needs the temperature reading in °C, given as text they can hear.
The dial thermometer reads -8 °C
